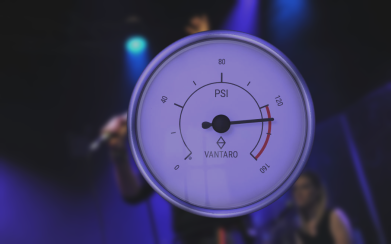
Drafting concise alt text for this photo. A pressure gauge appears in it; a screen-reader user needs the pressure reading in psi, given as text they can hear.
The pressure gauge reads 130 psi
